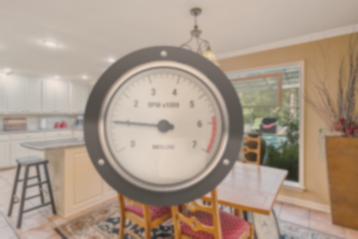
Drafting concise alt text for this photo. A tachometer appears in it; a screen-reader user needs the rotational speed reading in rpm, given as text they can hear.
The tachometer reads 1000 rpm
